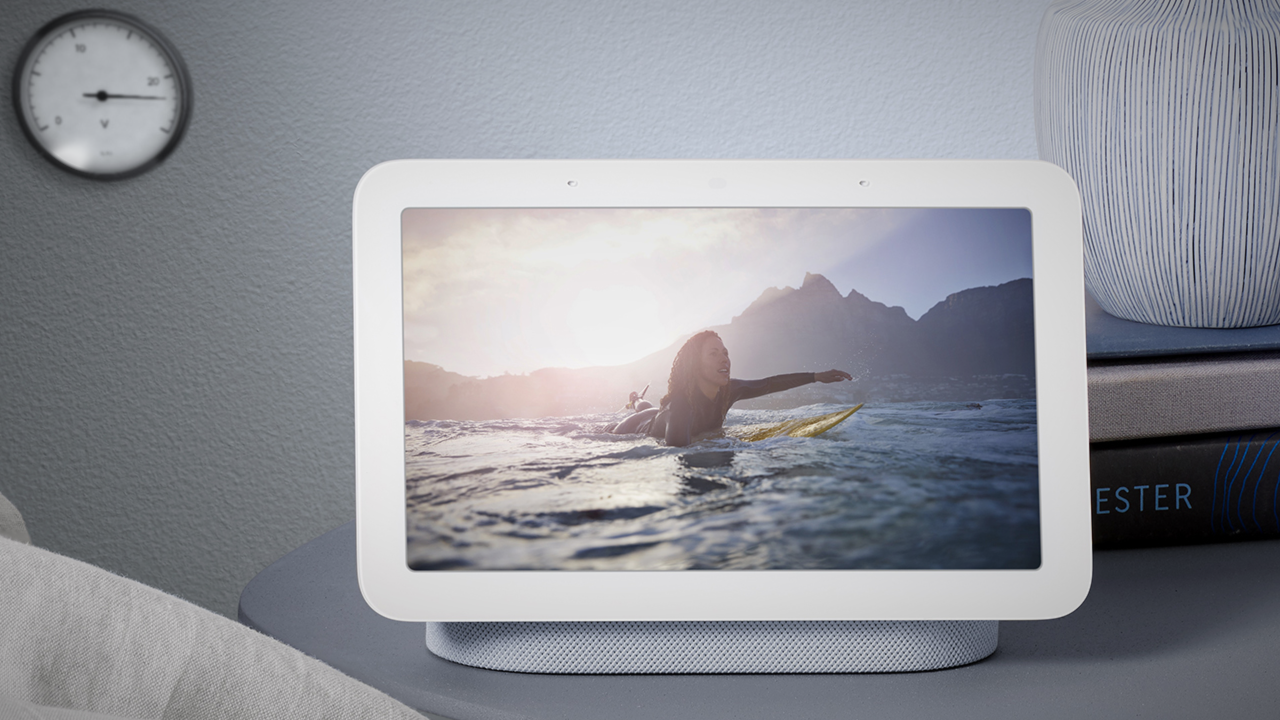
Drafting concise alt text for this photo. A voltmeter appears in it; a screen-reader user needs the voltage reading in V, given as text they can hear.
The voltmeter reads 22 V
